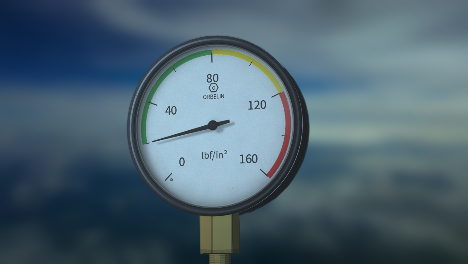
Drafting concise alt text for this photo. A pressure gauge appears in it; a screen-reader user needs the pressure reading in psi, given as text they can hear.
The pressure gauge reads 20 psi
